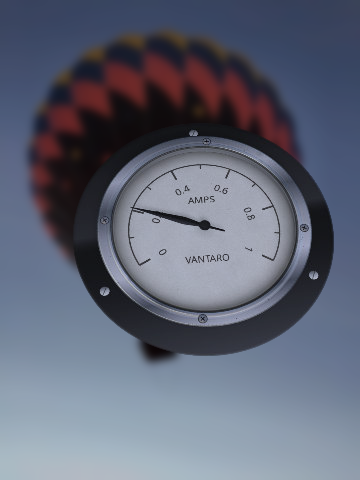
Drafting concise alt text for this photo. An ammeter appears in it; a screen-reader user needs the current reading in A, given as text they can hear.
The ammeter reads 0.2 A
